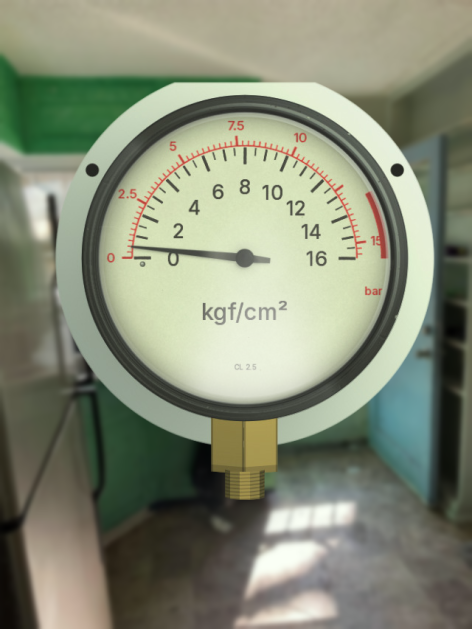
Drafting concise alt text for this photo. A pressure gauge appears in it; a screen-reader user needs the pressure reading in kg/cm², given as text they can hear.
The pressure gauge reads 0.5 kg/cm²
